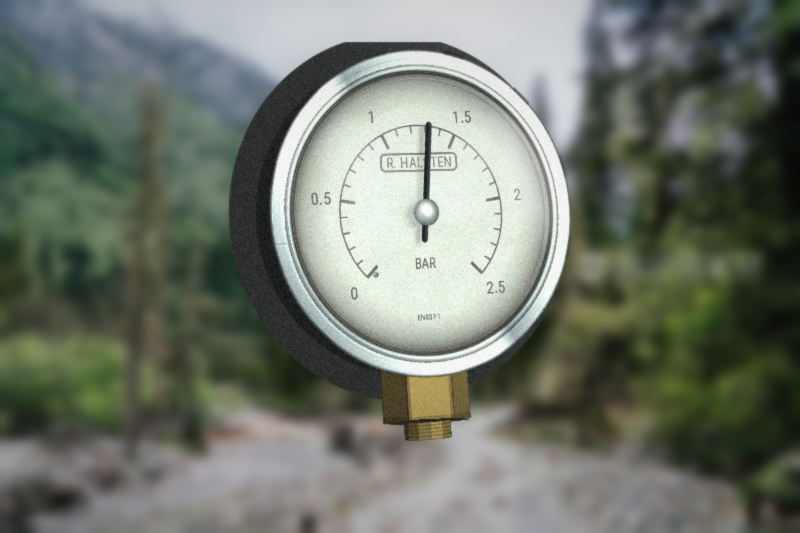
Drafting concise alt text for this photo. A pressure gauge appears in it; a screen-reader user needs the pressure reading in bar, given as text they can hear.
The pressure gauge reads 1.3 bar
